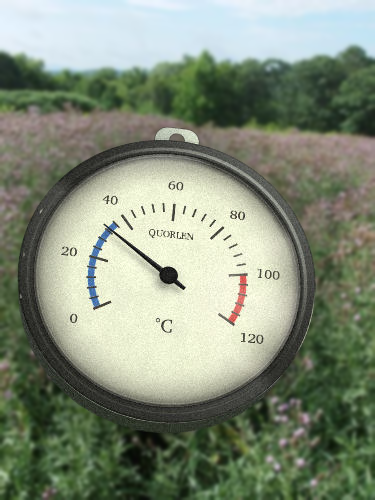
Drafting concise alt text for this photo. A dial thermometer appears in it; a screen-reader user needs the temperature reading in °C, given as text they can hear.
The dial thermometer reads 32 °C
